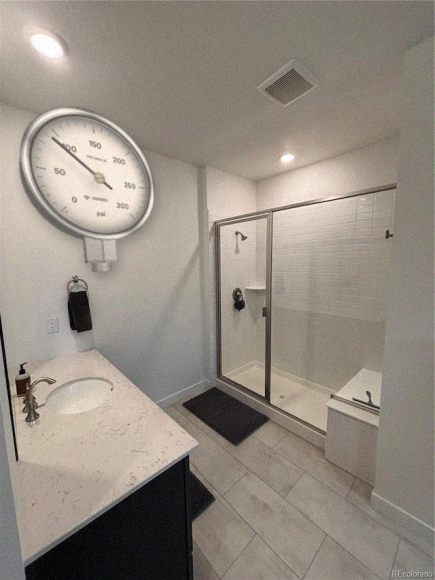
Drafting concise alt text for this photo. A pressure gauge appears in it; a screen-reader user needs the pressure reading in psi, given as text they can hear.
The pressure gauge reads 90 psi
